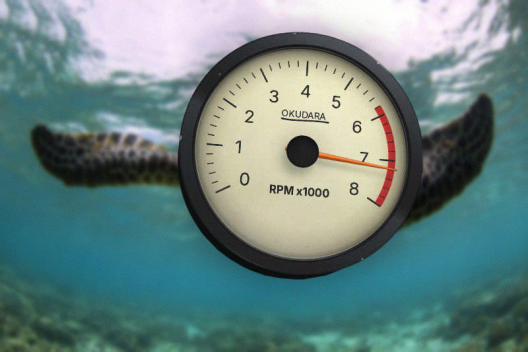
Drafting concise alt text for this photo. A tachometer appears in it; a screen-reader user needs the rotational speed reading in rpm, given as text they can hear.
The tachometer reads 7200 rpm
